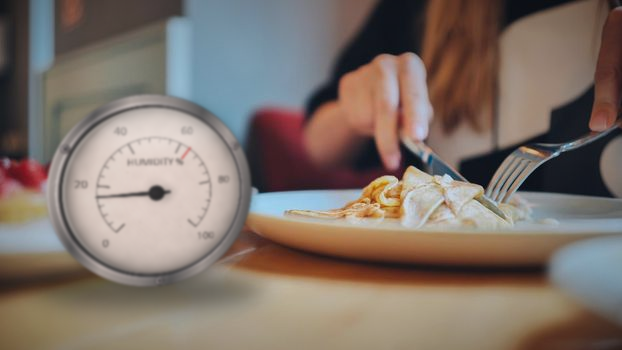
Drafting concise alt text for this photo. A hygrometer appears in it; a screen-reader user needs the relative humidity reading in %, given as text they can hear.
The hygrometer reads 16 %
